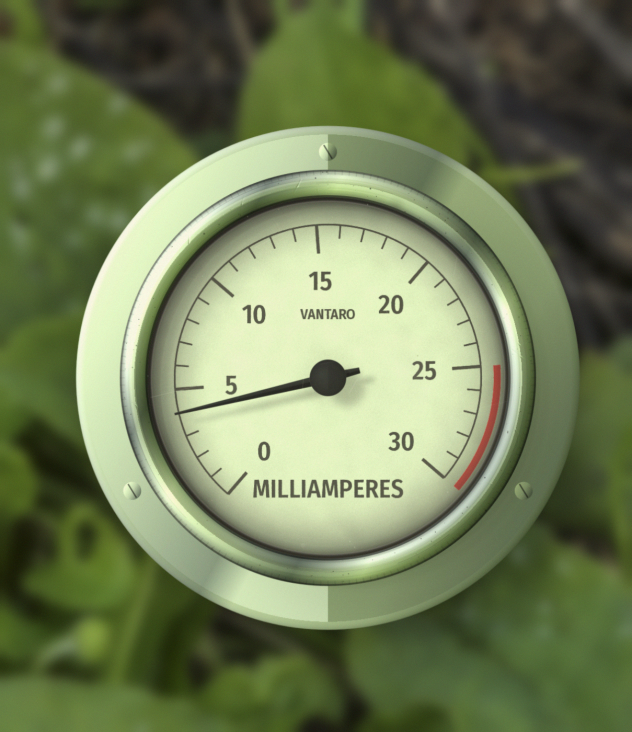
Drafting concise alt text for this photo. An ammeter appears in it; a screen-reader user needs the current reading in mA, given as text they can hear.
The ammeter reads 4 mA
